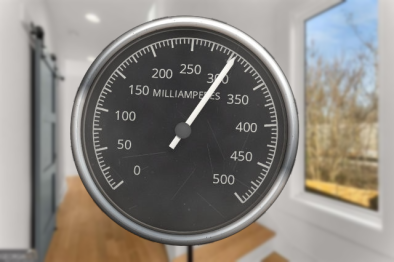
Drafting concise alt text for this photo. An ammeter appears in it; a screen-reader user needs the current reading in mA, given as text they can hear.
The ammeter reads 305 mA
